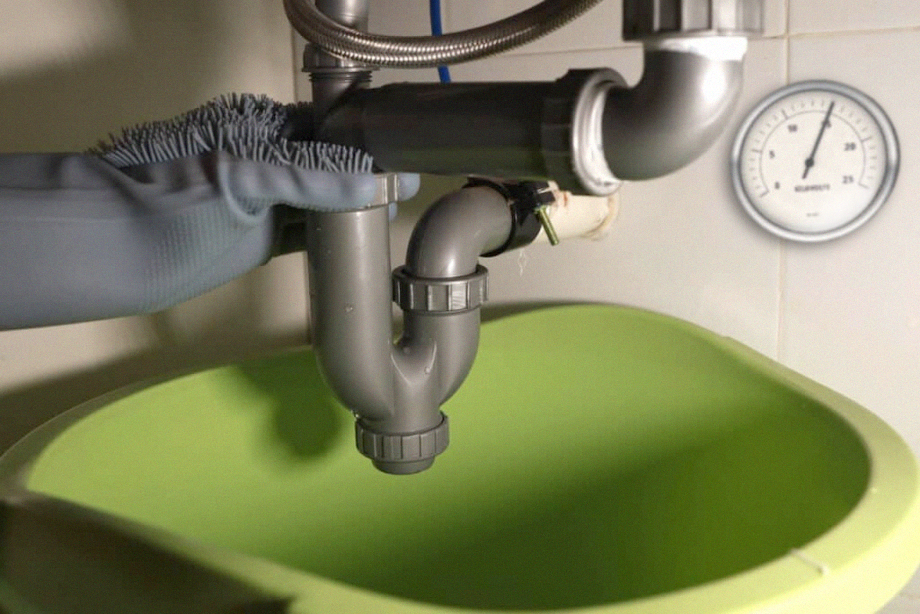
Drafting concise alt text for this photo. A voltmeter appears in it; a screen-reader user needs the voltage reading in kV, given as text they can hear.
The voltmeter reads 15 kV
